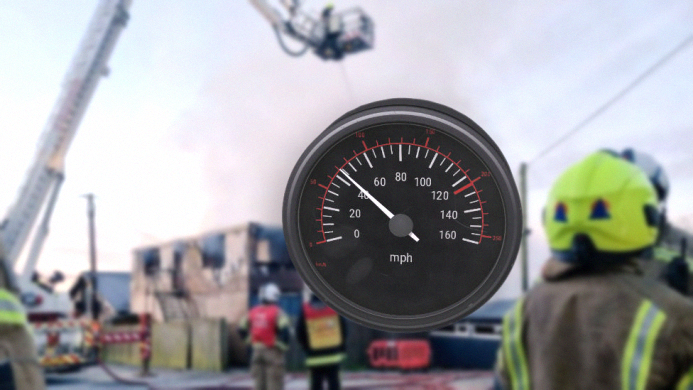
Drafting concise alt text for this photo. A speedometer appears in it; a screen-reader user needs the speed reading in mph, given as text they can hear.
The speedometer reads 45 mph
